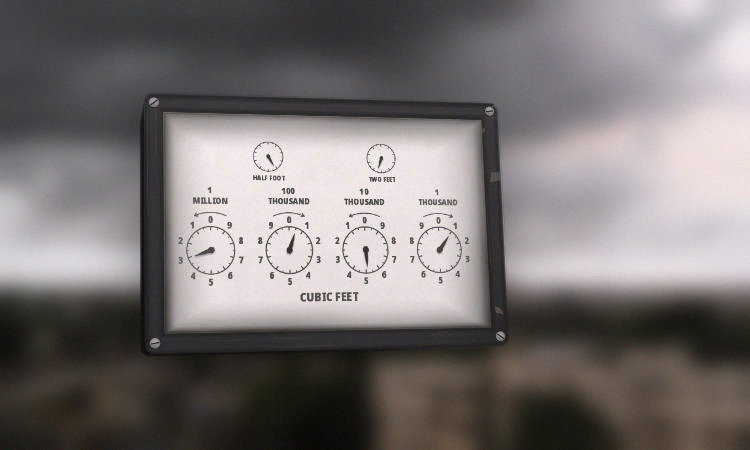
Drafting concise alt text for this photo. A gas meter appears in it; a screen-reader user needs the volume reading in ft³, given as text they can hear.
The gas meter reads 305100 ft³
